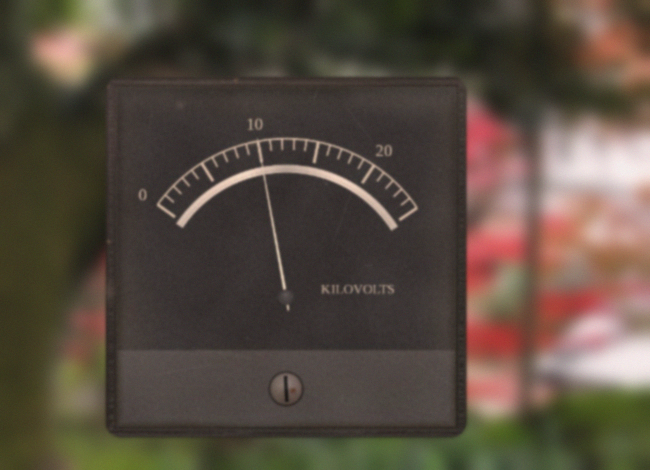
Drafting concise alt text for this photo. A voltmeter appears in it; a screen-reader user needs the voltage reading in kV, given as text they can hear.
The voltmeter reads 10 kV
